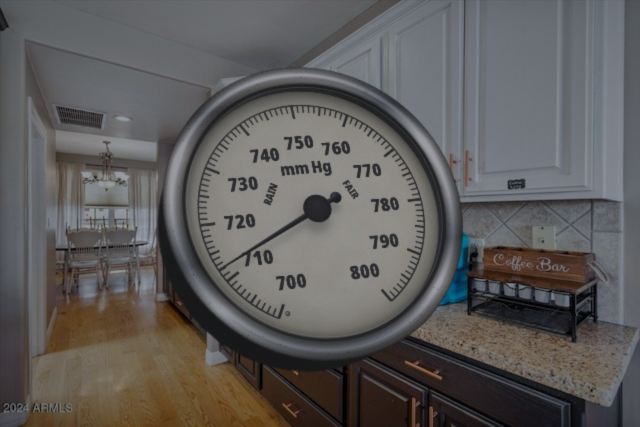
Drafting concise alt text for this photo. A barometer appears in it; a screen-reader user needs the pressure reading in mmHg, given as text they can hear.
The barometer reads 712 mmHg
